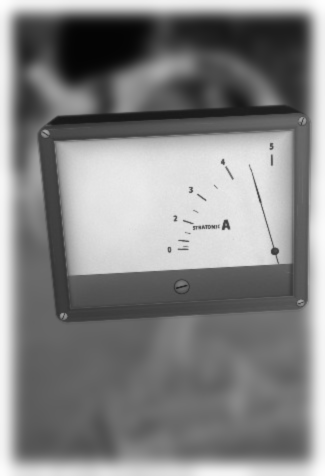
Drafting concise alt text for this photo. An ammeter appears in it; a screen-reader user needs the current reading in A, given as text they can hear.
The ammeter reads 4.5 A
